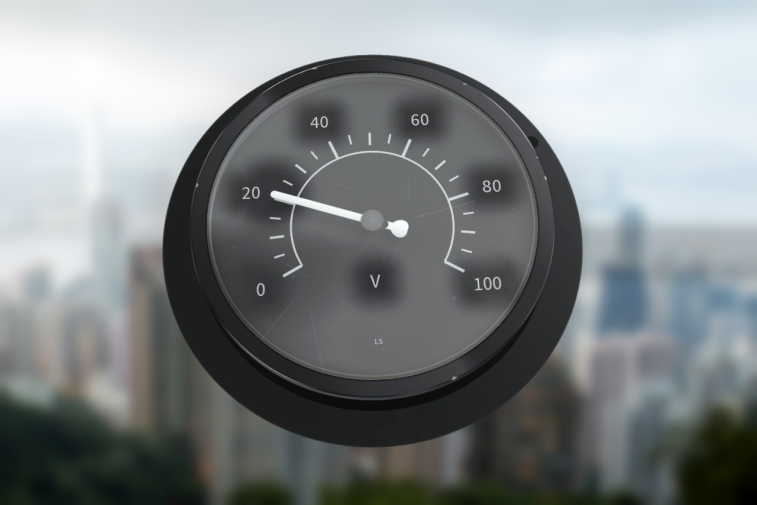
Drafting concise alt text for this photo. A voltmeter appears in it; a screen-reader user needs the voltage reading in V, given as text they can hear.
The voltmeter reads 20 V
